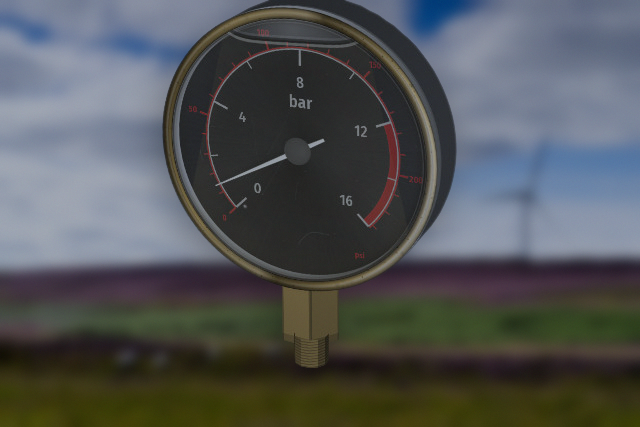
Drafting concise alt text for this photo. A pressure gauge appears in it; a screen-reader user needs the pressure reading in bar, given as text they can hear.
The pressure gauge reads 1 bar
